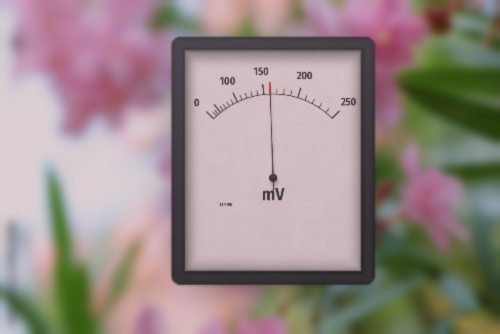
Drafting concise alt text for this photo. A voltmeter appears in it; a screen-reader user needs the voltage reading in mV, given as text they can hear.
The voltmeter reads 160 mV
